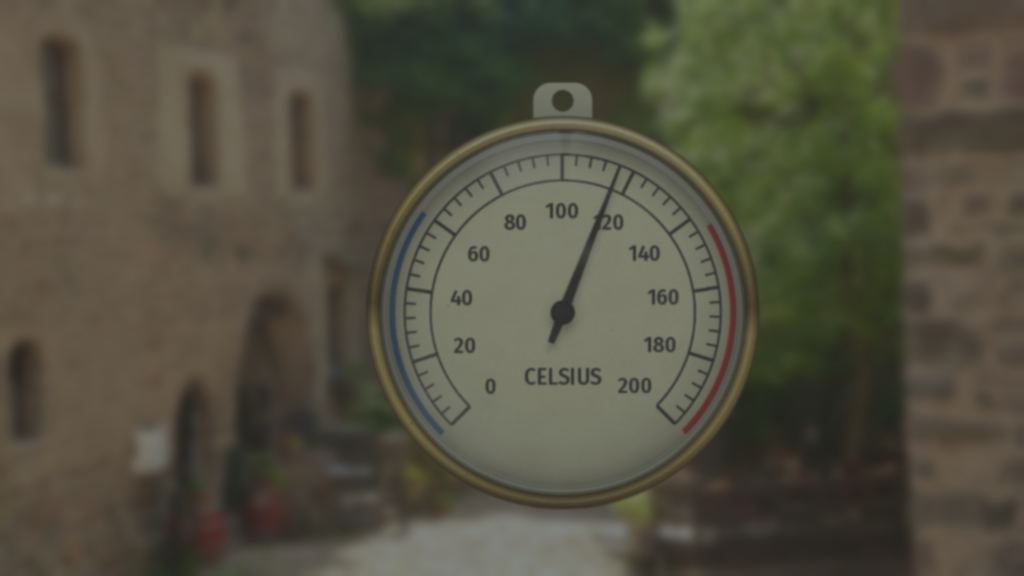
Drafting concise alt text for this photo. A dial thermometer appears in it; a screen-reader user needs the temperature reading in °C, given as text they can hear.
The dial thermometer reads 116 °C
